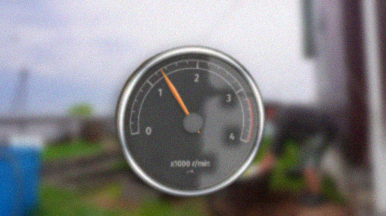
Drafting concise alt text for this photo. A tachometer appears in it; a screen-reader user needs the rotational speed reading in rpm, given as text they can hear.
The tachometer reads 1300 rpm
